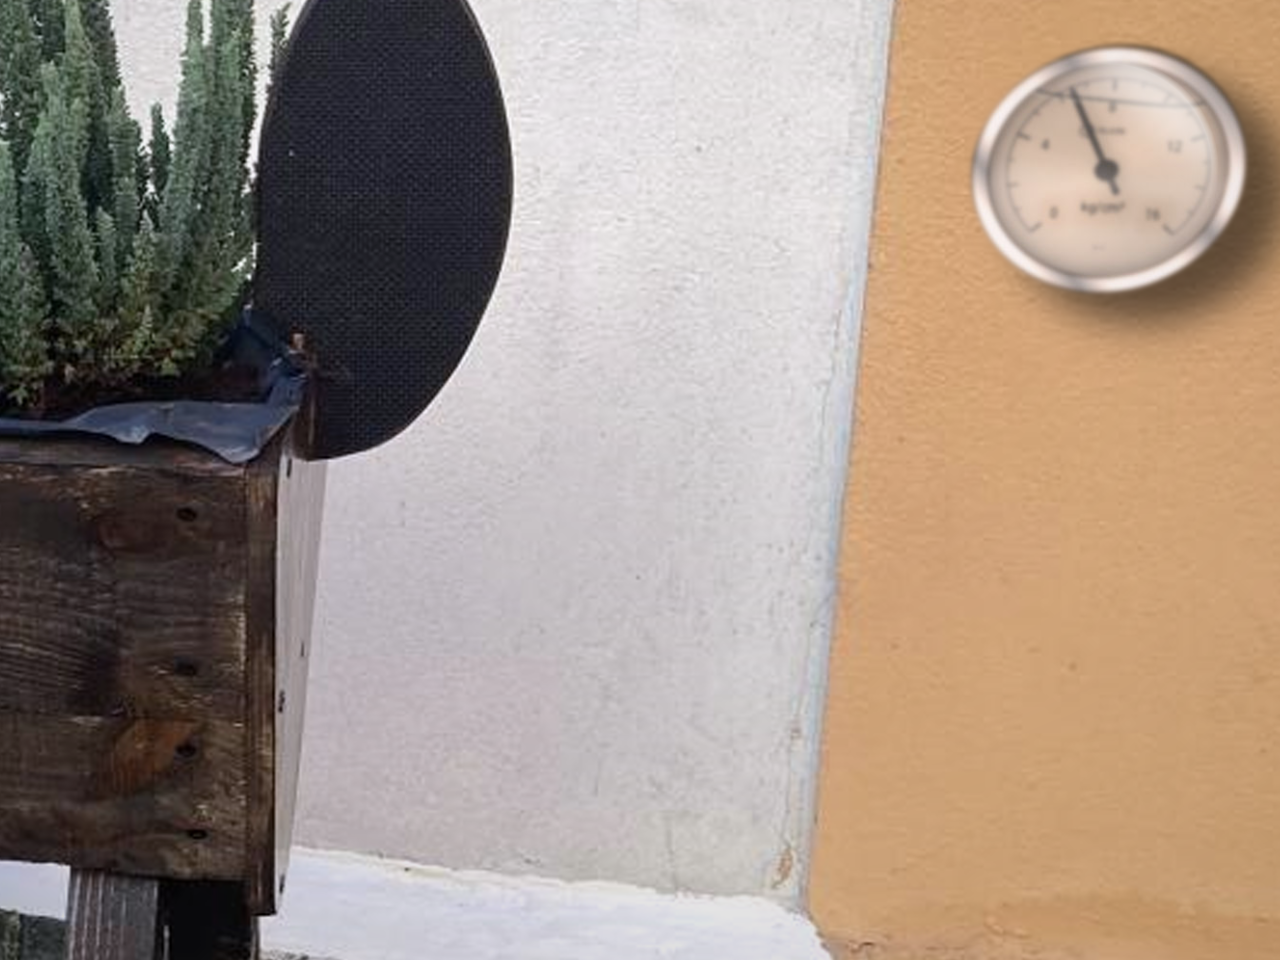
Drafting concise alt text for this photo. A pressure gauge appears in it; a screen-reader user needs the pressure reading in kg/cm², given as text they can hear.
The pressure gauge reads 6.5 kg/cm²
